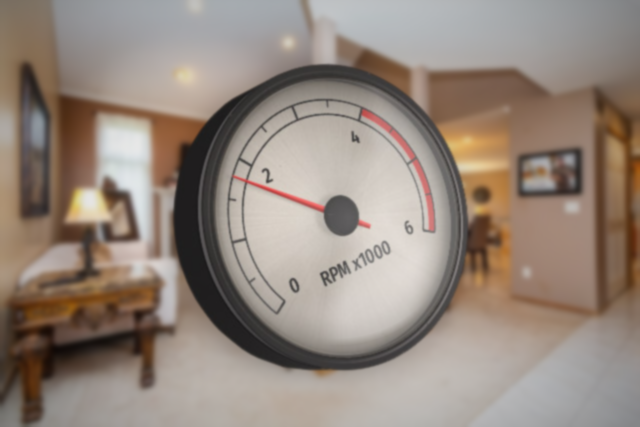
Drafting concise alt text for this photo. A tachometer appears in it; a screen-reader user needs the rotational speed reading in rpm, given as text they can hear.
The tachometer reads 1750 rpm
